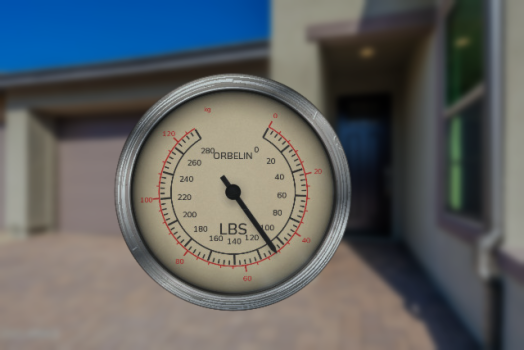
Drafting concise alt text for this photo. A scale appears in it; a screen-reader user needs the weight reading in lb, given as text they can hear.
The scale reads 108 lb
